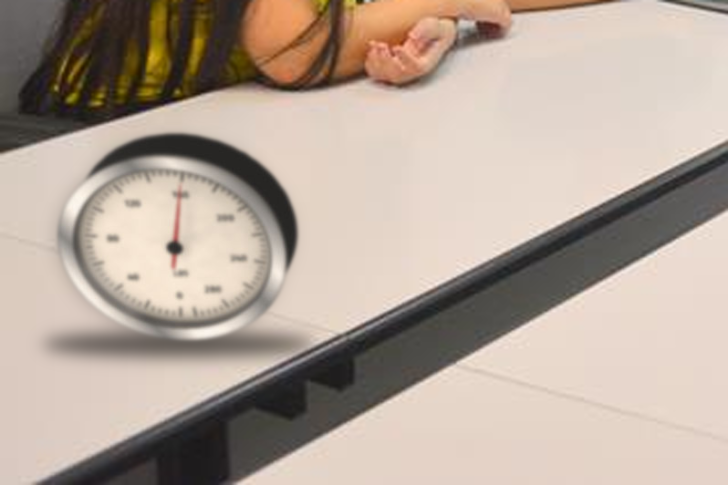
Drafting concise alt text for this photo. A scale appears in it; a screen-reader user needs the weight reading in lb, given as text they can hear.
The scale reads 160 lb
